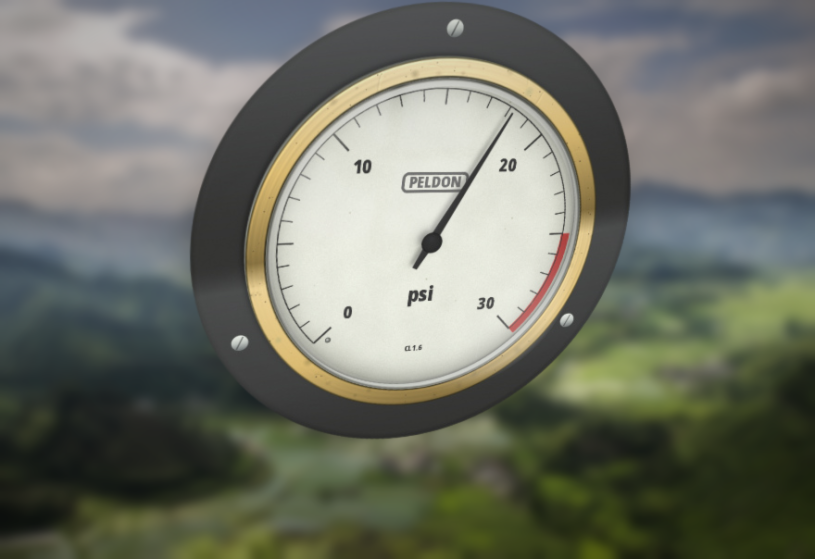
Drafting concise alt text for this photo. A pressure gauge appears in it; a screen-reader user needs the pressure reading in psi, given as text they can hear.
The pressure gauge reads 18 psi
